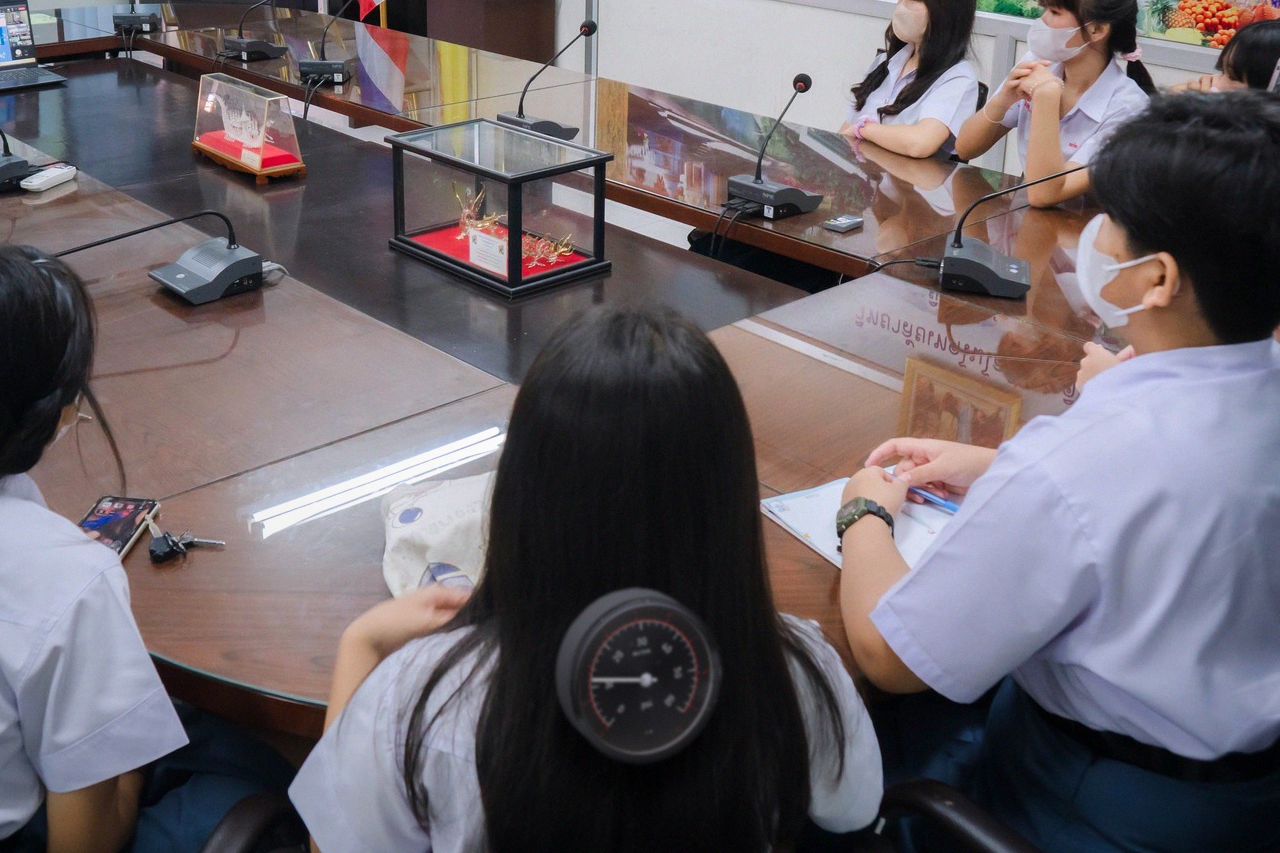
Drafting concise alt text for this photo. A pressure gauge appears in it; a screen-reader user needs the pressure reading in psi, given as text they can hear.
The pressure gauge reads 12 psi
